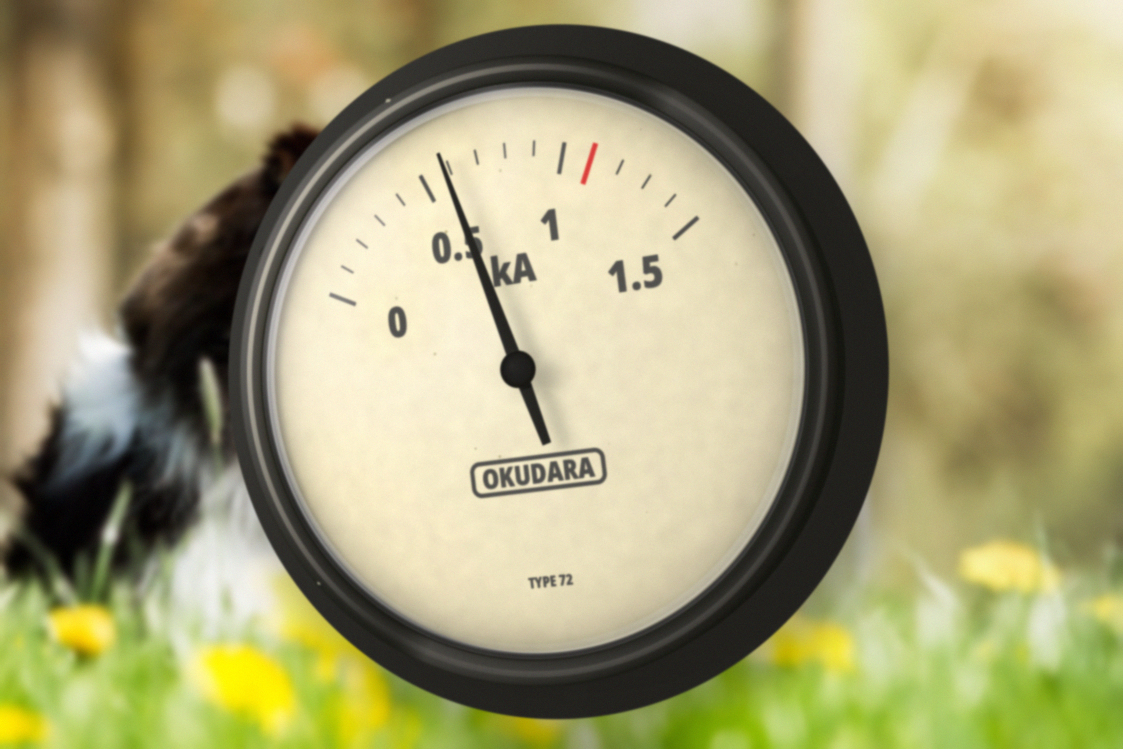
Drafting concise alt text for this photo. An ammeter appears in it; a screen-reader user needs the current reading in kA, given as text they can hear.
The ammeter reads 0.6 kA
